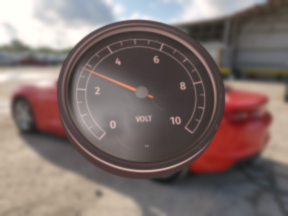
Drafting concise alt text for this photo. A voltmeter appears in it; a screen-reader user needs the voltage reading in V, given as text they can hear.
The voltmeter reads 2.75 V
